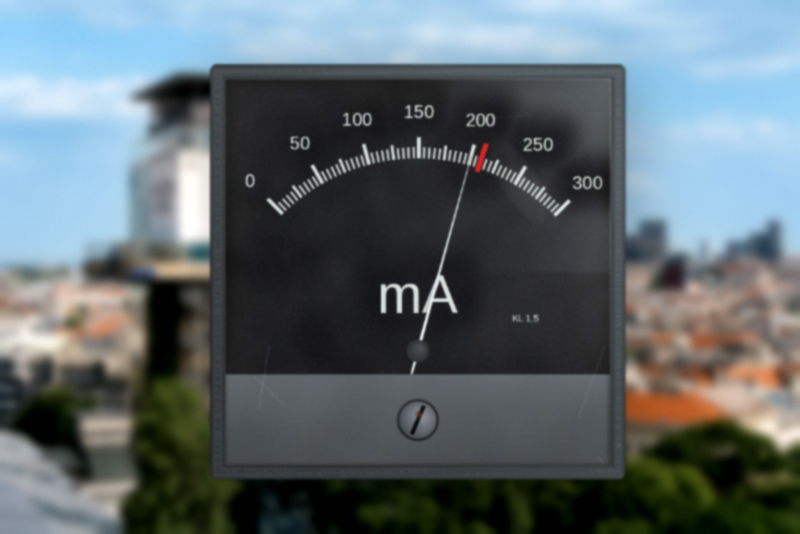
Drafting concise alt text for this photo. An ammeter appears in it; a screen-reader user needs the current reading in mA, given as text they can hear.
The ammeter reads 200 mA
